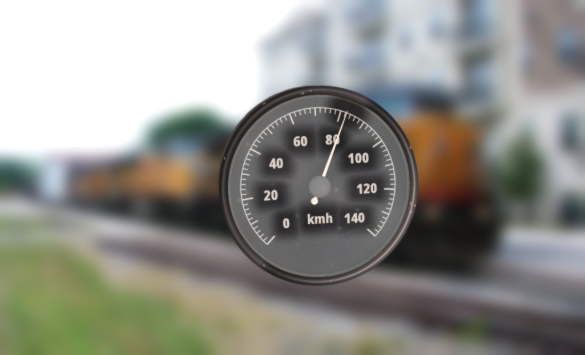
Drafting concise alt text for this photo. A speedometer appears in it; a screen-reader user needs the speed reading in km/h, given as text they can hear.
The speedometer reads 82 km/h
